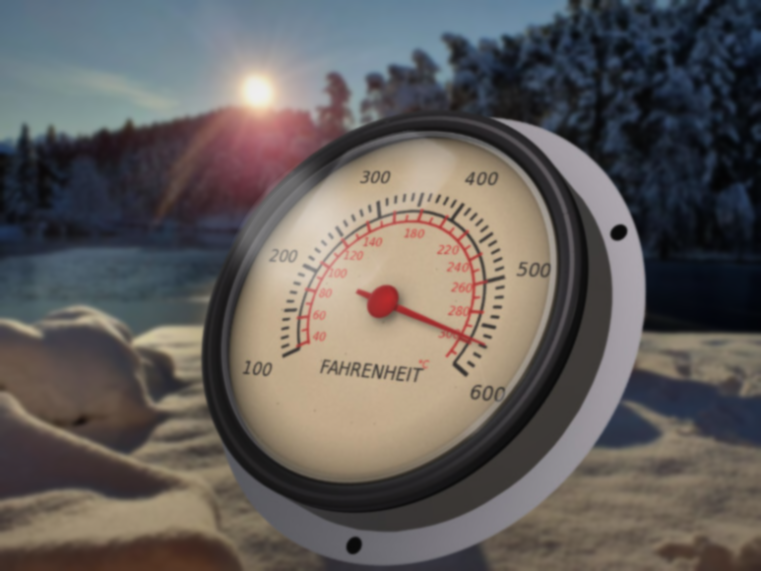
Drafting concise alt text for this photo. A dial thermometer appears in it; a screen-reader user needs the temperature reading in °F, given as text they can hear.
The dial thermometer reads 570 °F
